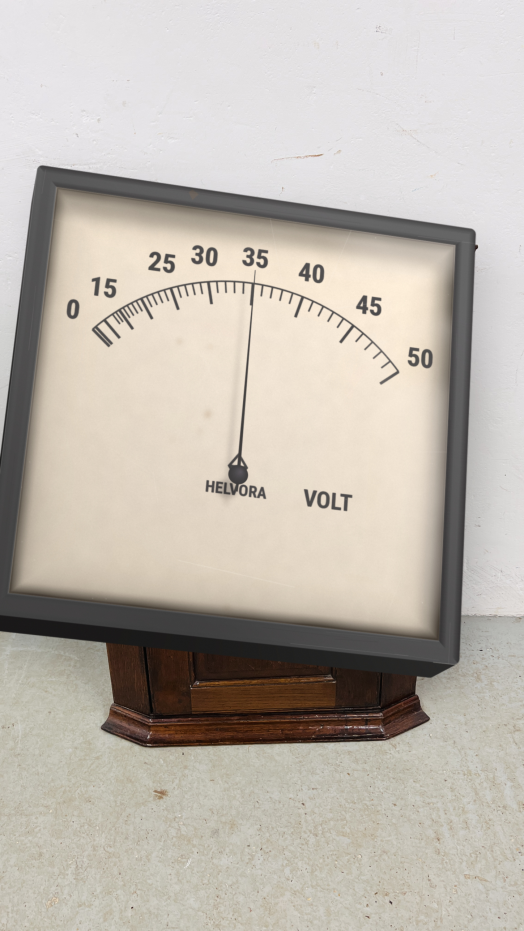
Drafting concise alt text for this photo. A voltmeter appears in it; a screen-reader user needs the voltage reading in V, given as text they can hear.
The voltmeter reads 35 V
